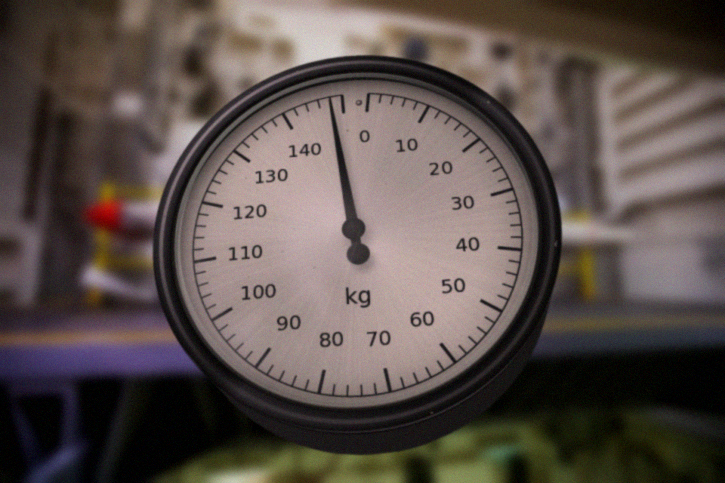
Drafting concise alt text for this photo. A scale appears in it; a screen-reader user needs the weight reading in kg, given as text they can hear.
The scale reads 148 kg
